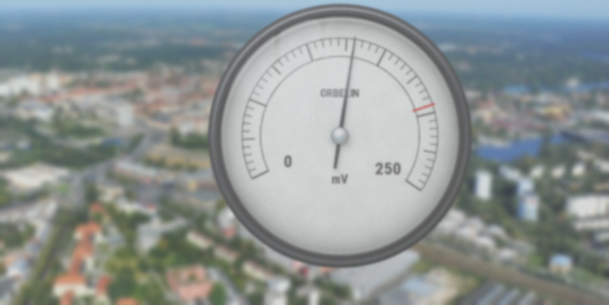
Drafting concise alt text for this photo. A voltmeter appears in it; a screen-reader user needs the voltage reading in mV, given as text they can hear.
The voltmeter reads 130 mV
